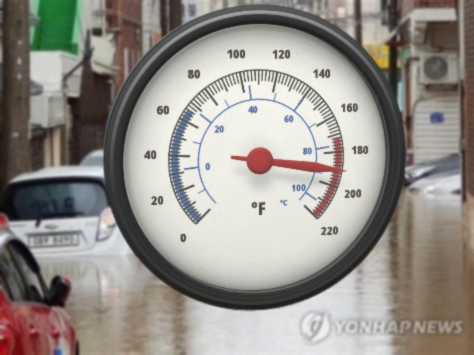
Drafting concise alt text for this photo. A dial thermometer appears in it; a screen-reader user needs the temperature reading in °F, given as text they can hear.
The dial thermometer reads 190 °F
